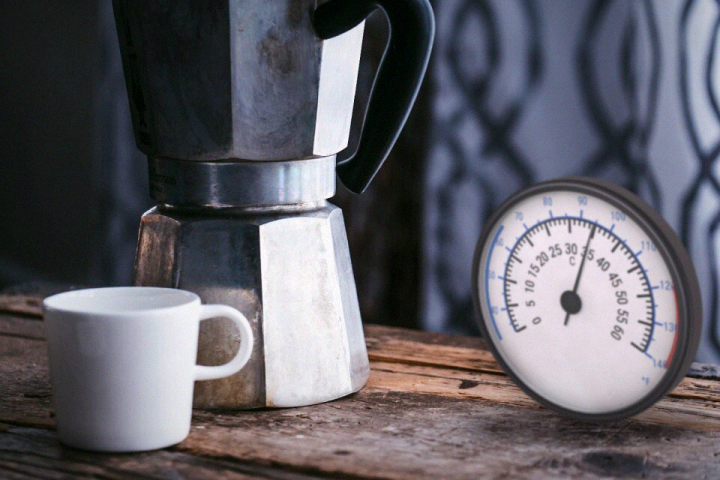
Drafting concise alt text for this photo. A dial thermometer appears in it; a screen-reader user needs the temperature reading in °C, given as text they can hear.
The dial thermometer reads 35 °C
